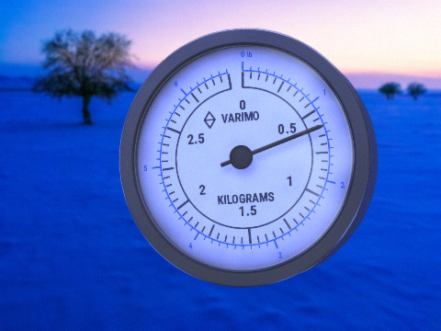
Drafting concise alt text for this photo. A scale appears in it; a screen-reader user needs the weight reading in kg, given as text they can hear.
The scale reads 0.6 kg
